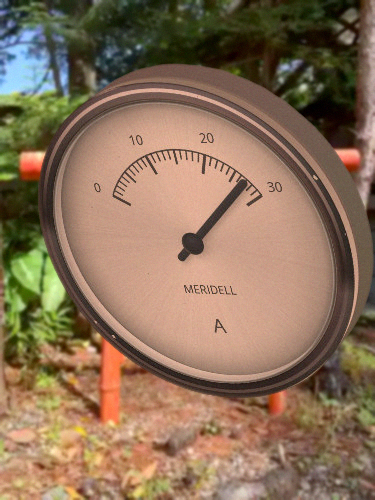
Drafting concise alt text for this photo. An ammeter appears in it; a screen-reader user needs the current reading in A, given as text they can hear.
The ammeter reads 27 A
